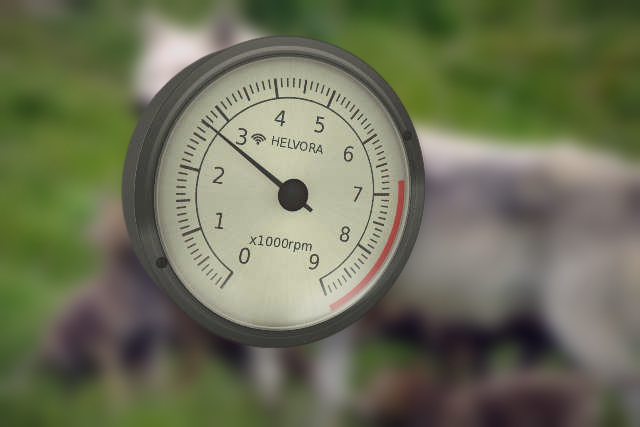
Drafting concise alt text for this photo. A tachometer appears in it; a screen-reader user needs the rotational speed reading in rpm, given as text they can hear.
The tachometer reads 2700 rpm
